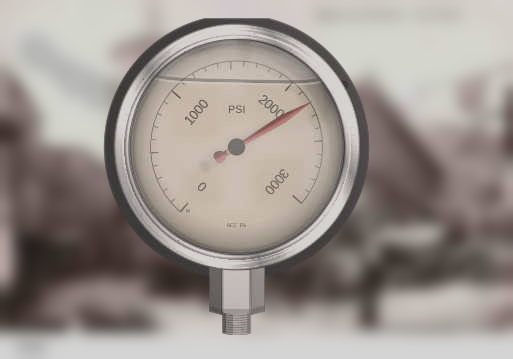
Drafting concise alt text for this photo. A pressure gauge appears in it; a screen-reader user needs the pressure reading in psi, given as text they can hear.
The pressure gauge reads 2200 psi
